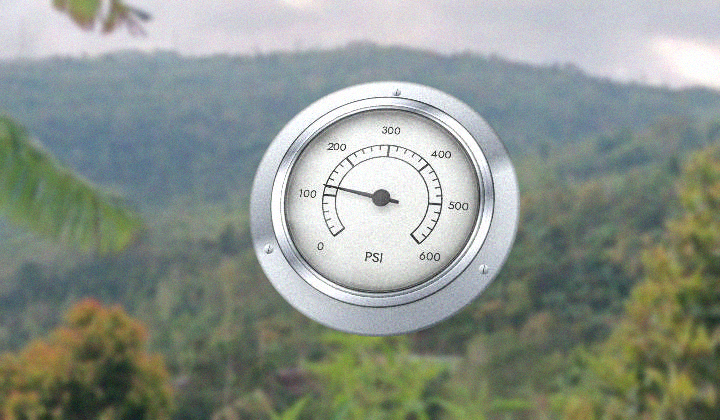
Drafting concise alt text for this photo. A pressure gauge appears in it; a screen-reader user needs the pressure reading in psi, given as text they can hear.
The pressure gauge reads 120 psi
